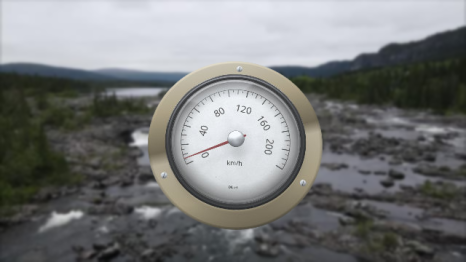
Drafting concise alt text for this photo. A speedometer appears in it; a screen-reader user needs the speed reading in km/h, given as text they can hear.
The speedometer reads 5 km/h
